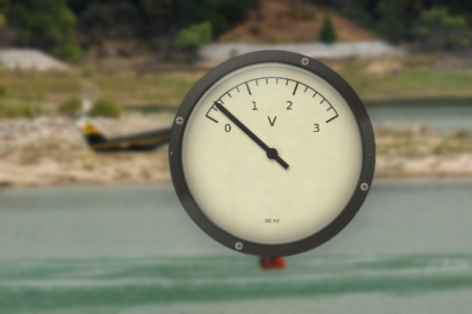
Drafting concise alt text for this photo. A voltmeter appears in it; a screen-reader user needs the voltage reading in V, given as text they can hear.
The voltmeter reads 0.3 V
